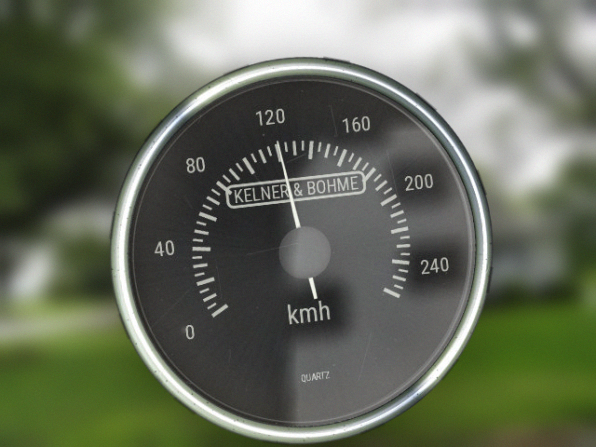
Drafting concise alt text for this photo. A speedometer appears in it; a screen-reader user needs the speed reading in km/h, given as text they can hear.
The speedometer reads 120 km/h
